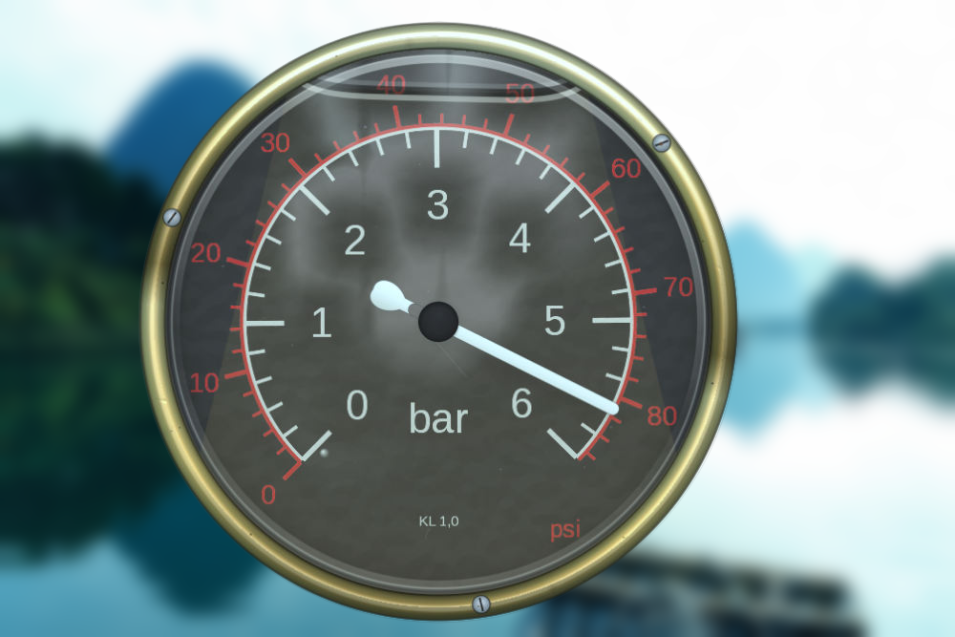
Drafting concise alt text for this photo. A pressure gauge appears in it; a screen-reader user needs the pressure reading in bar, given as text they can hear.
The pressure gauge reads 5.6 bar
